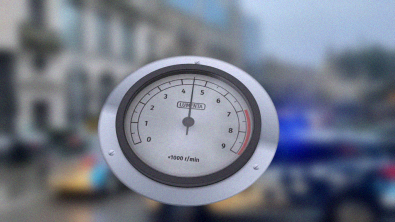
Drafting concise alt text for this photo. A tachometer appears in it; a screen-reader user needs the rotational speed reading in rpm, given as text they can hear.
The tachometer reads 4500 rpm
